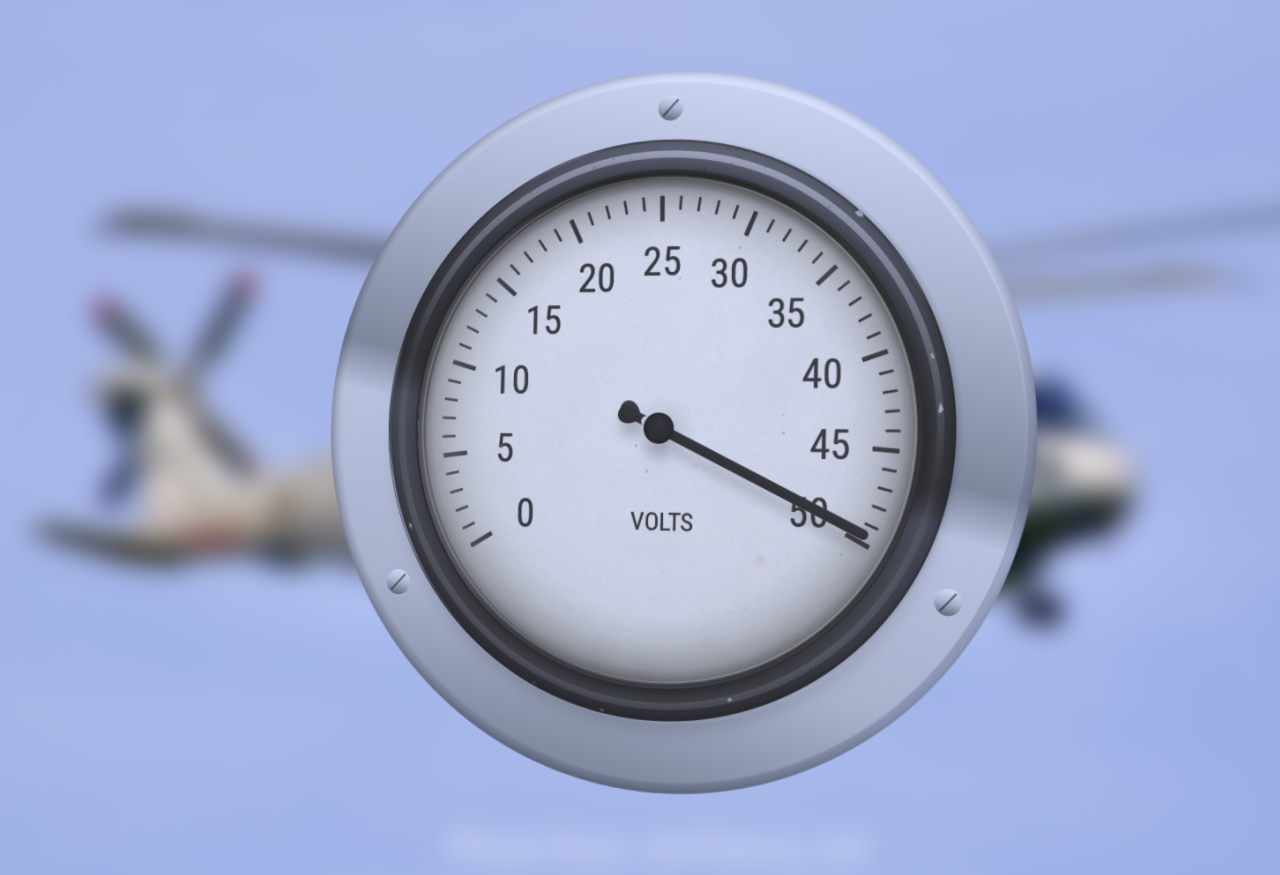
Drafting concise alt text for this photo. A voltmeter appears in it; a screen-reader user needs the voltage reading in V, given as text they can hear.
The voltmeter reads 49.5 V
